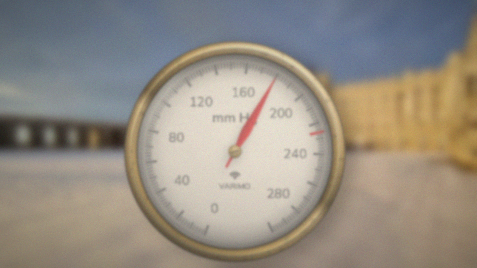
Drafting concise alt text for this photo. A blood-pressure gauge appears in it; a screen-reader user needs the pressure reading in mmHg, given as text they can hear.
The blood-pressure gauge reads 180 mmHg
